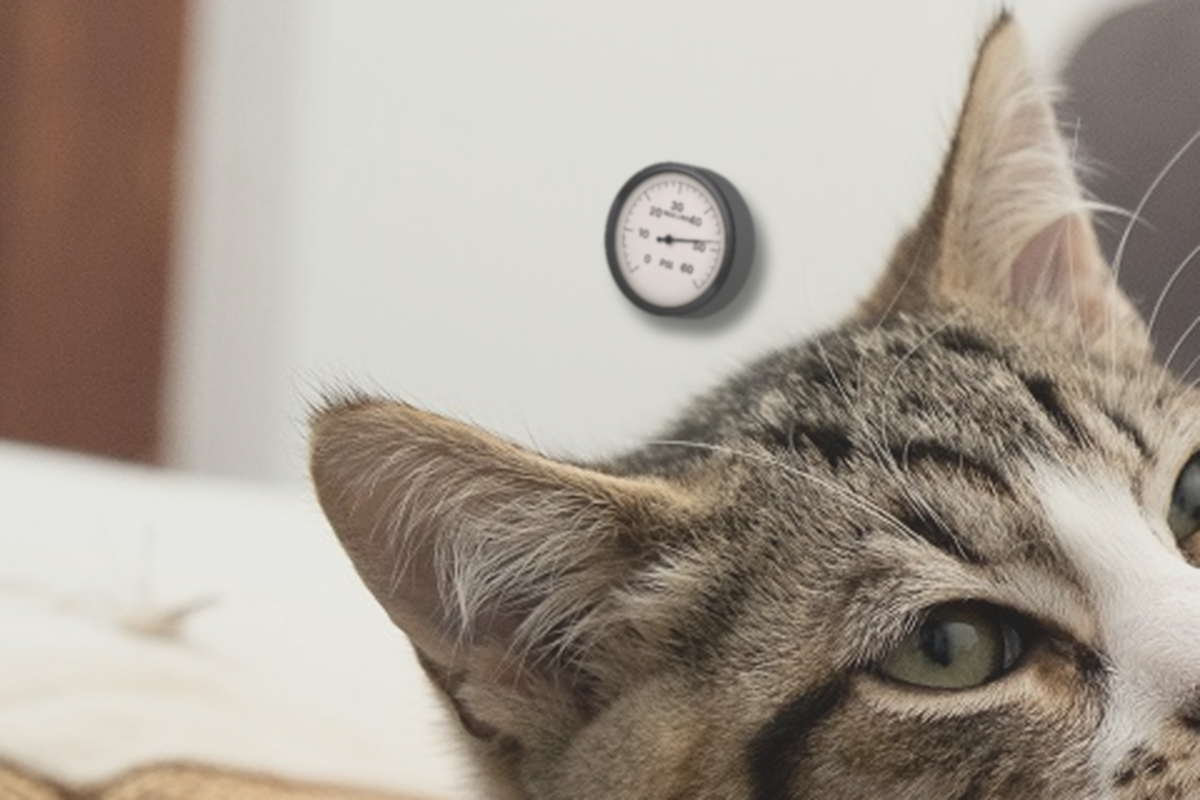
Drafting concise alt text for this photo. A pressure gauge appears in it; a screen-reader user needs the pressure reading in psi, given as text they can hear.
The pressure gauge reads 48 psi
